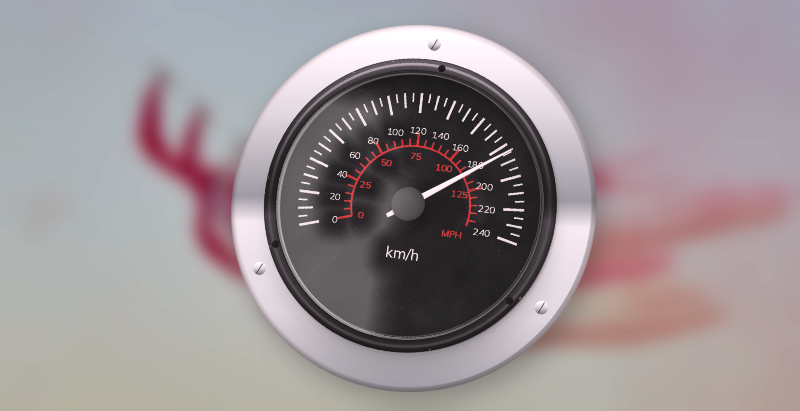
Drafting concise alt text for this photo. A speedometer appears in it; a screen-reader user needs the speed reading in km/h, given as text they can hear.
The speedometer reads 185 km/h
